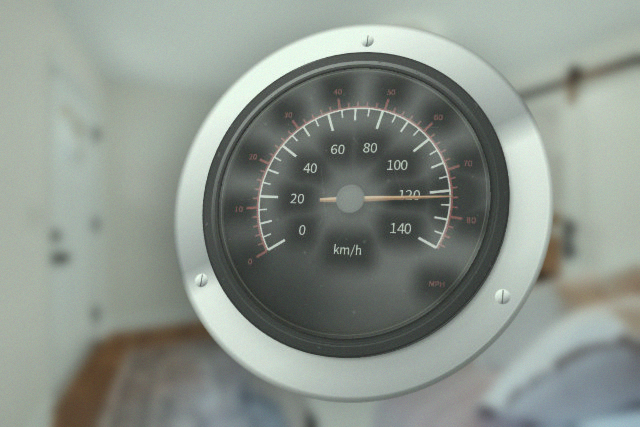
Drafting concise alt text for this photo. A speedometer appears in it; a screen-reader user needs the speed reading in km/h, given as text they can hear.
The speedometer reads 122.5 km/h
